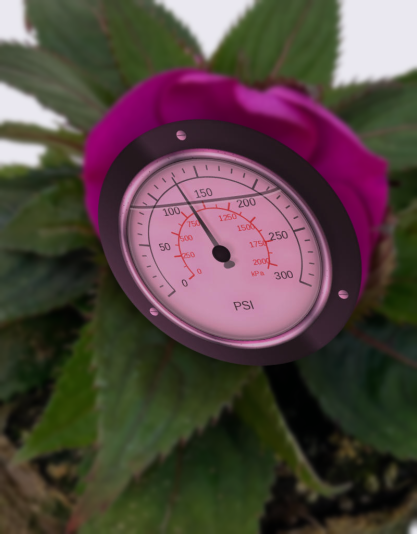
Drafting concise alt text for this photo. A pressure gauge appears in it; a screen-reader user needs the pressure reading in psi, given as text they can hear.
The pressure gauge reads 130 psi
